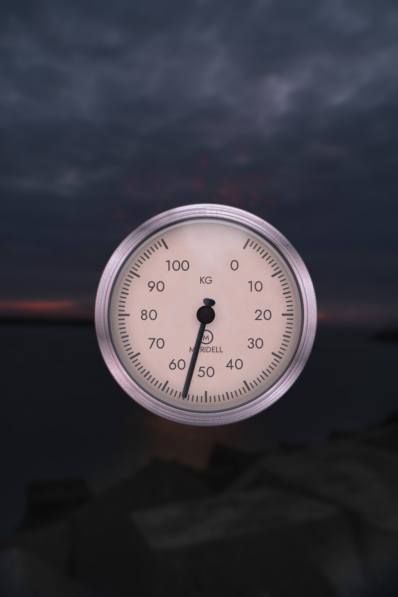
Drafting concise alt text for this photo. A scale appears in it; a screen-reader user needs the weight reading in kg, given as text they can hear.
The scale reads 55 kg
